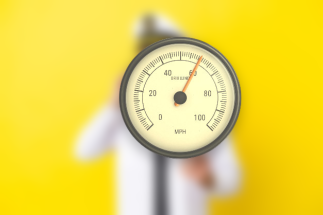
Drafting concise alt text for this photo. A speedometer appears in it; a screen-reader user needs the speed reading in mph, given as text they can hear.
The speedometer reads 60 mph
